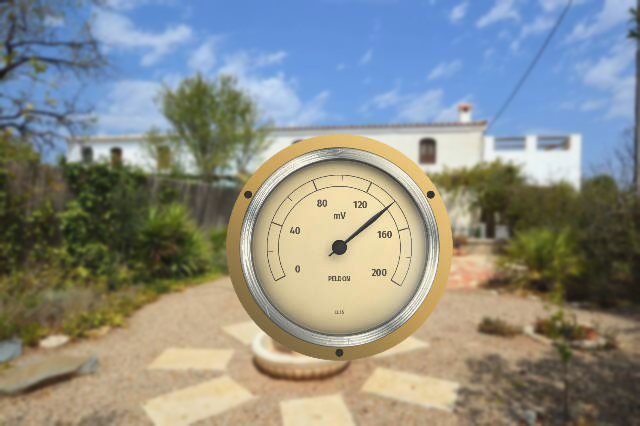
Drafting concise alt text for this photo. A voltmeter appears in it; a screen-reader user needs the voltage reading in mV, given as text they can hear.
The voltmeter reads 140 mV
